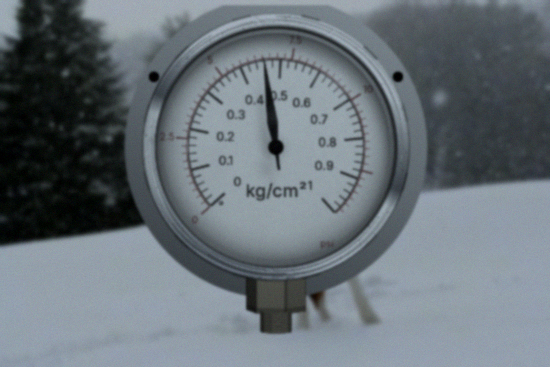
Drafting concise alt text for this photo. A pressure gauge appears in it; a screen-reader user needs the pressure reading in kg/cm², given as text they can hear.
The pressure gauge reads 0.46 kg/cm²
